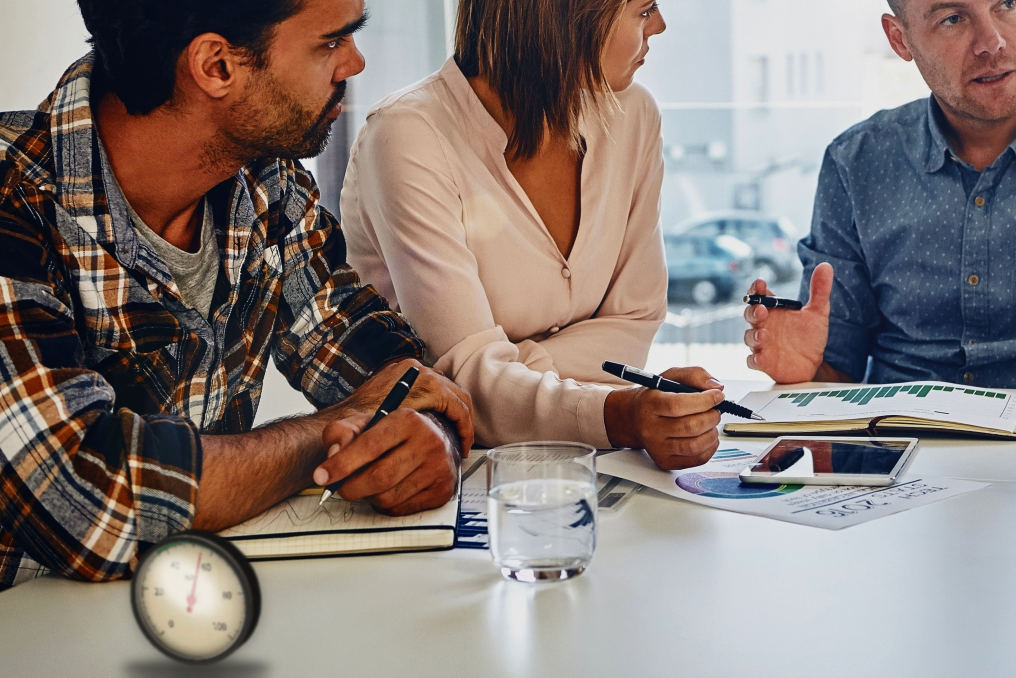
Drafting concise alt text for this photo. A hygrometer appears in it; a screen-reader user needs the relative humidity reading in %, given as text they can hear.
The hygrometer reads 56 %
